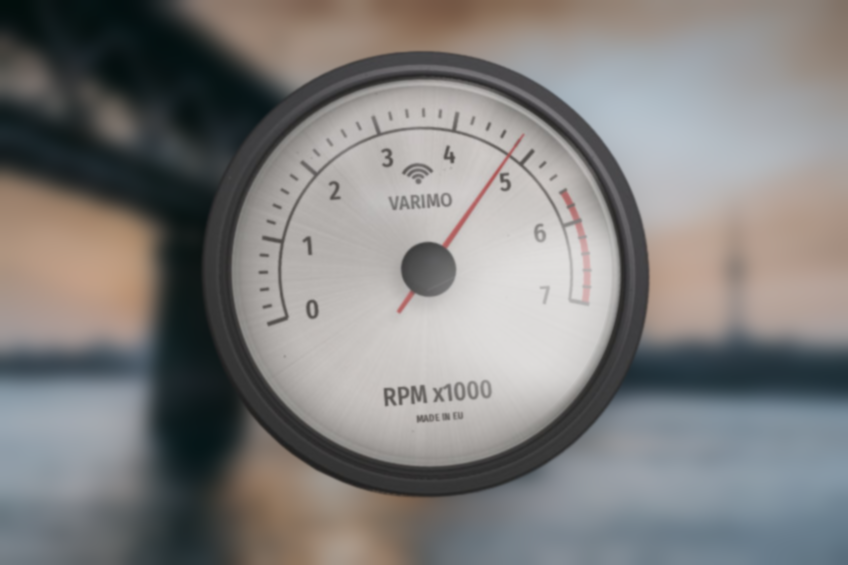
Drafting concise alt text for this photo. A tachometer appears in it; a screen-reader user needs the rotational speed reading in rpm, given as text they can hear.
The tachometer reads 4800 rpm
